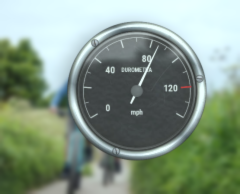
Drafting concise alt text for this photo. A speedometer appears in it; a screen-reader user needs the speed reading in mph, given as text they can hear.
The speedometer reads 85 mph
